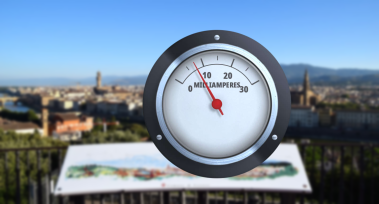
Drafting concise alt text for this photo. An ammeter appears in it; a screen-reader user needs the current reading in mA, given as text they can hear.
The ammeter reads 7.5 mA
